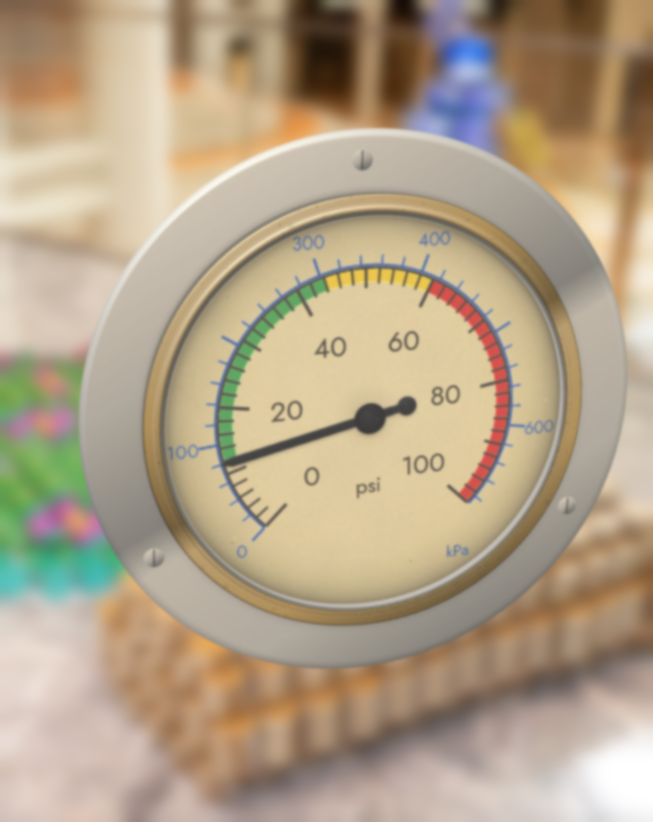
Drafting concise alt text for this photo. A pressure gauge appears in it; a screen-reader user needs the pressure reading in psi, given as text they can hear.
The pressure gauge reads 12 psi
